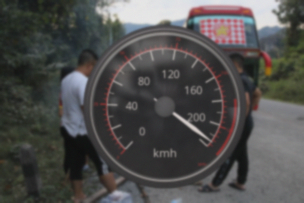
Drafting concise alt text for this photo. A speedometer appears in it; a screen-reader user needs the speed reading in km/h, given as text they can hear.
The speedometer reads 215 km/h
